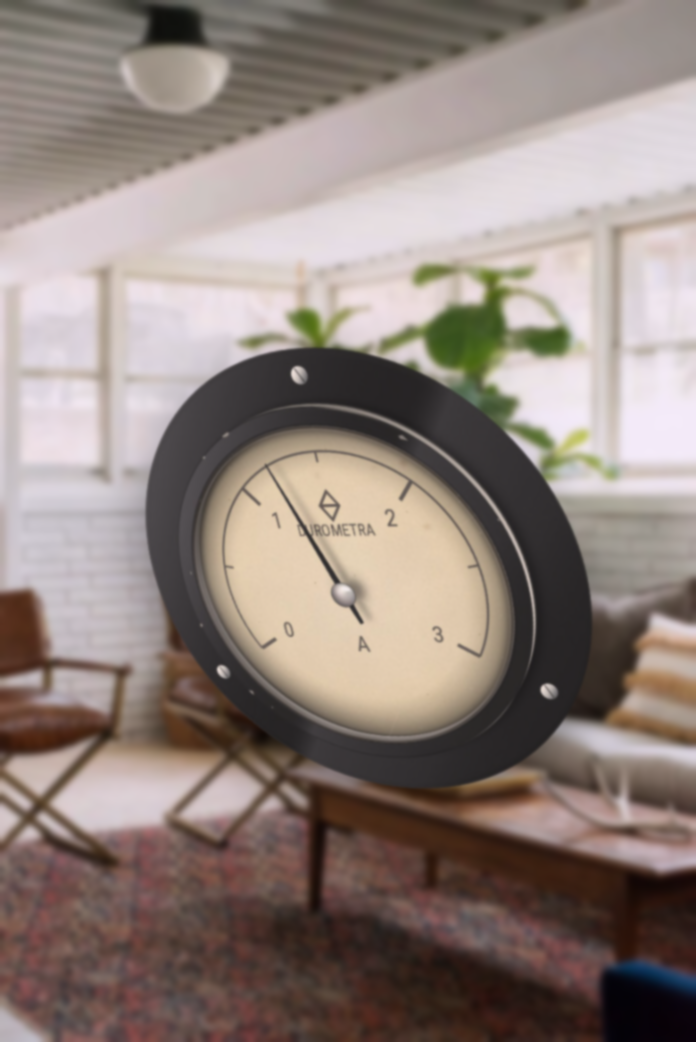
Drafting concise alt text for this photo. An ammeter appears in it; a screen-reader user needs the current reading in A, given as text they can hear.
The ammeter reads 1.25 A
